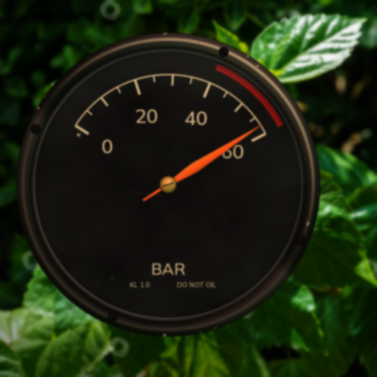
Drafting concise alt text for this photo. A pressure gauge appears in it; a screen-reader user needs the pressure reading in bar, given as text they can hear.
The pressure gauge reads 57.5 bar
